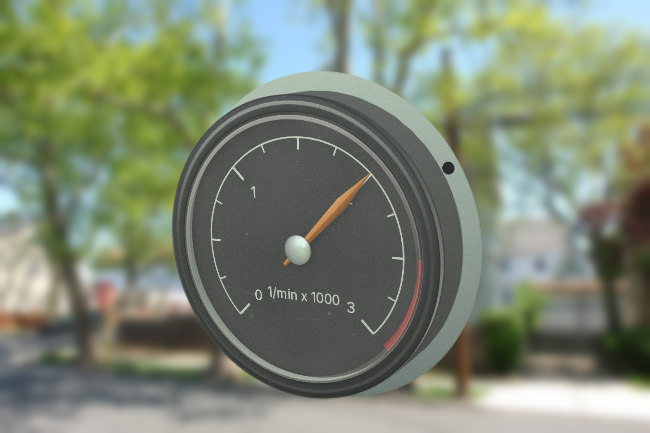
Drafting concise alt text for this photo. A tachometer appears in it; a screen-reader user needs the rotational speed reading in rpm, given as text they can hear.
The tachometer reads 2000 rpm
